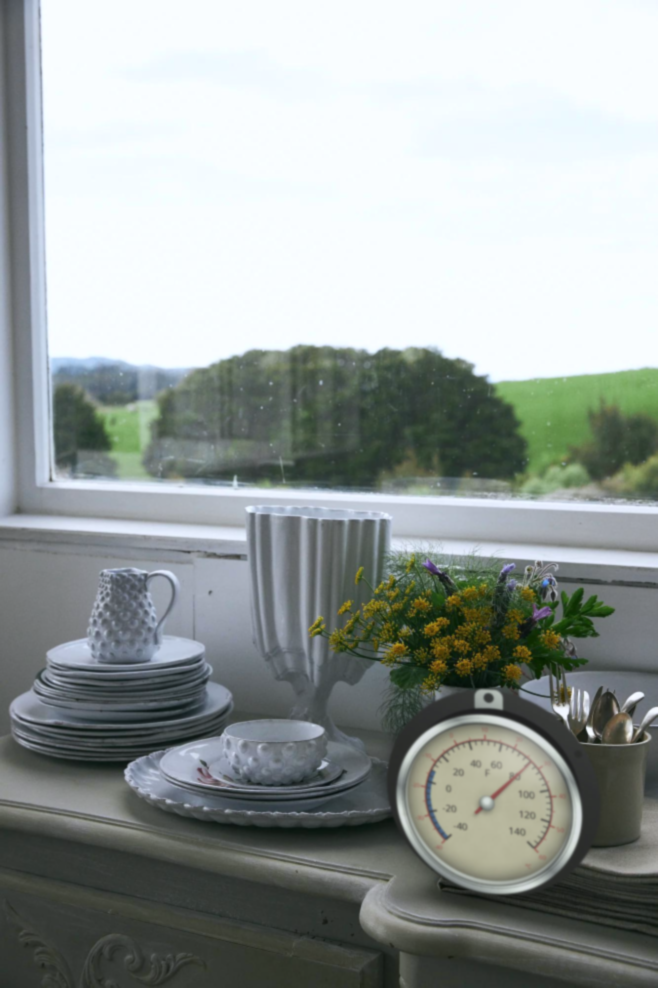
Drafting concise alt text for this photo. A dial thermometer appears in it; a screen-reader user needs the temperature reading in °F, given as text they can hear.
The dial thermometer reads 80 °F
